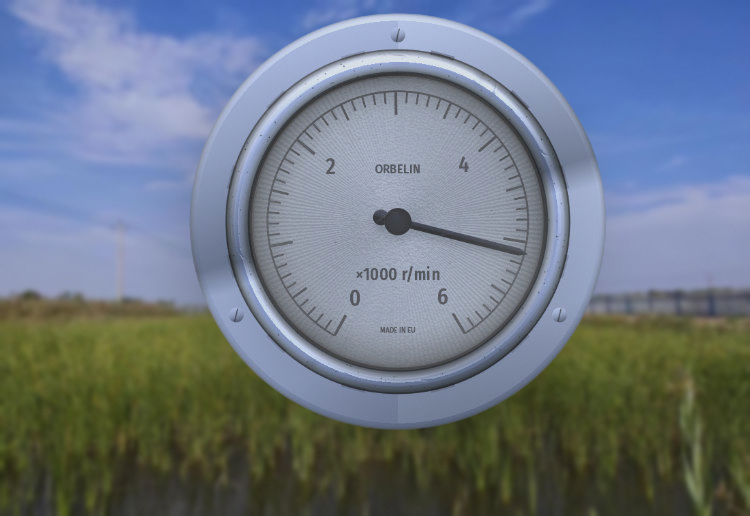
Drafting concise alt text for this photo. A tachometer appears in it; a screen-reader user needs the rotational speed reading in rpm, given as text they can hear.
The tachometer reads 5100 rpm
